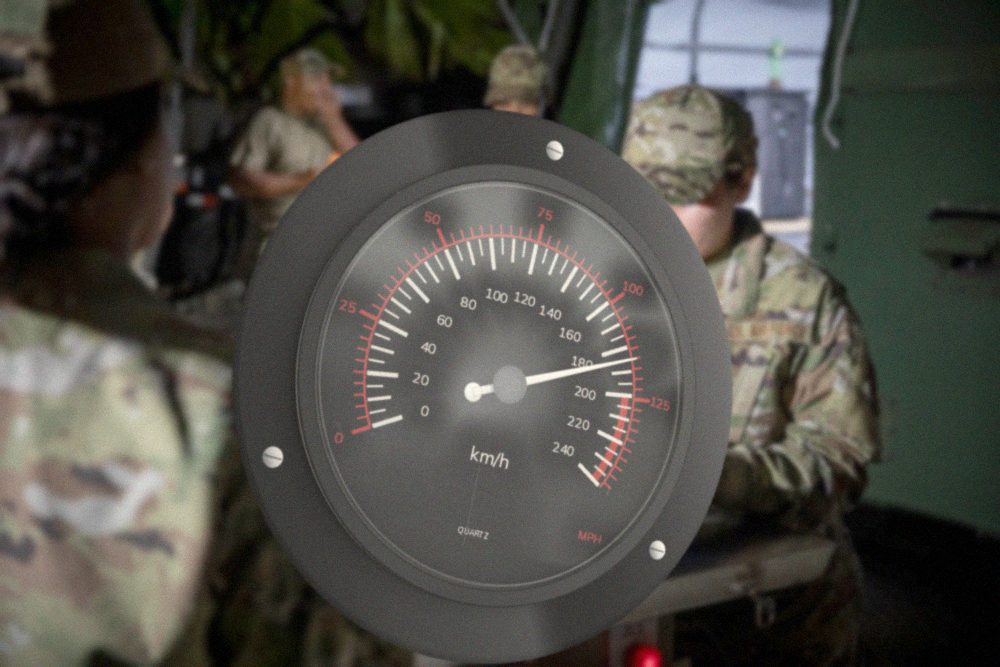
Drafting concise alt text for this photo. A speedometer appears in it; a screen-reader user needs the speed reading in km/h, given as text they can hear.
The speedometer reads 185 km/h
